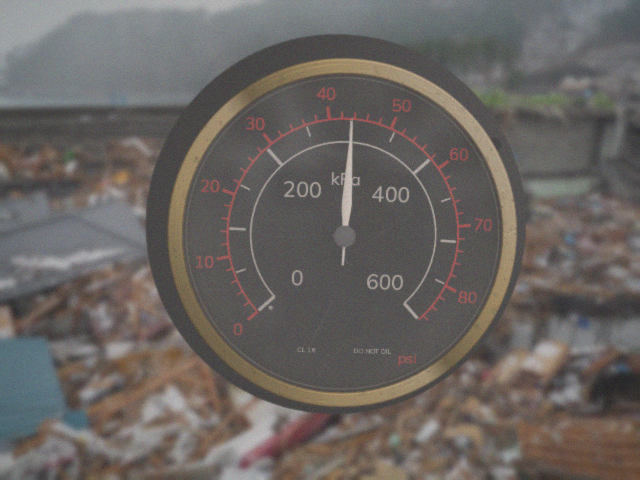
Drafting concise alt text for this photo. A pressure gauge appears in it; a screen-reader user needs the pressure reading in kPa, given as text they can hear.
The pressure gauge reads 300 kPa
